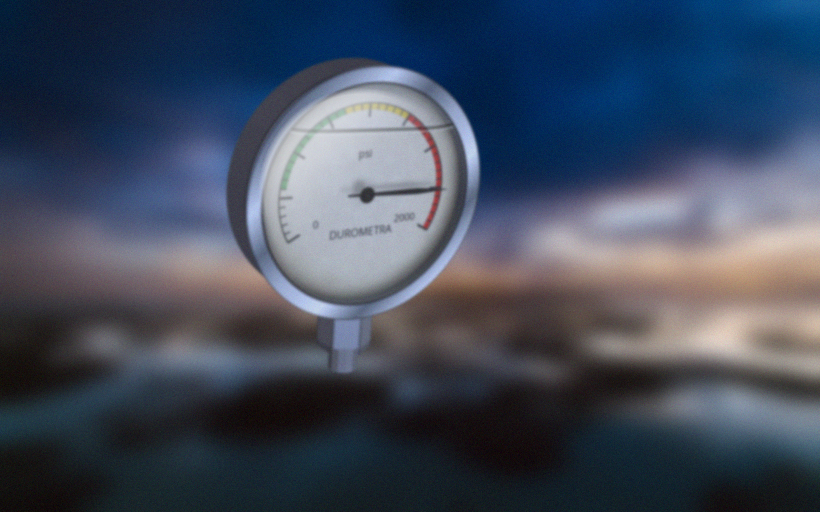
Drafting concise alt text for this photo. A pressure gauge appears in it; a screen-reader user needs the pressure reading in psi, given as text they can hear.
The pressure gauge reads 1750 psi
